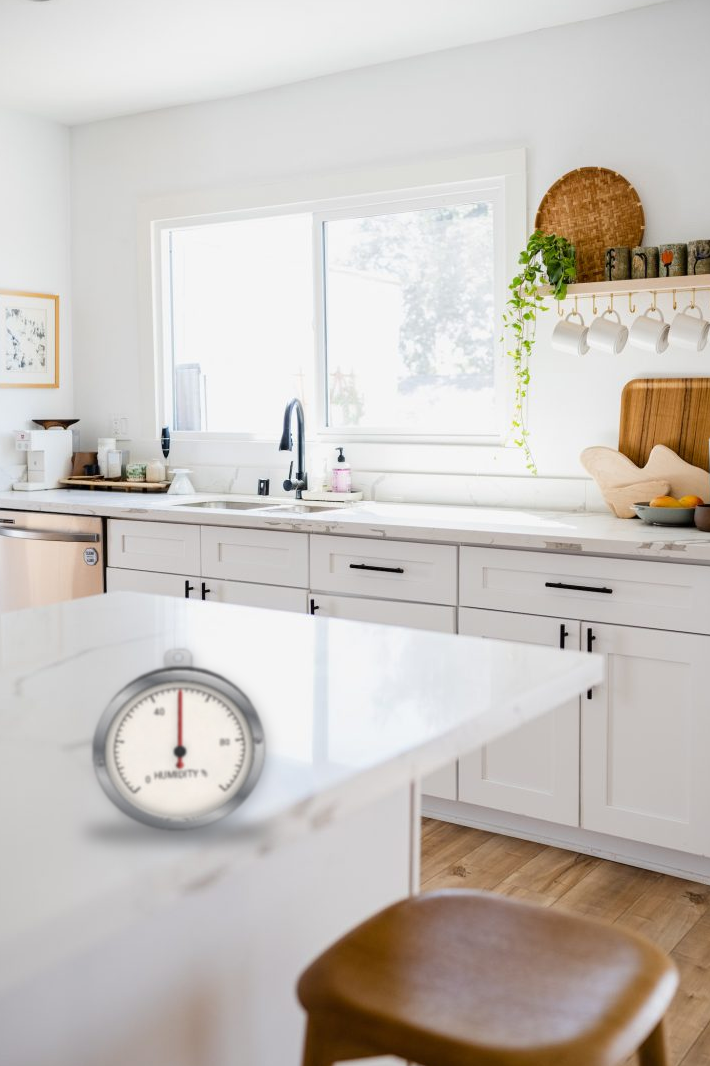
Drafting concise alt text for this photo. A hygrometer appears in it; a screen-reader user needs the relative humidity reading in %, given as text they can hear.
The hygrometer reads 50 %
